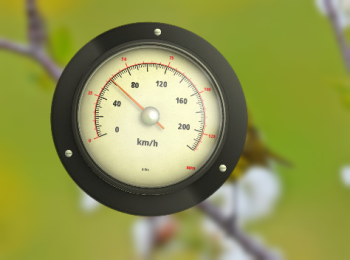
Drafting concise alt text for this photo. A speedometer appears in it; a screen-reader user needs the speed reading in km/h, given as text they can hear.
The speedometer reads 60 km/h
